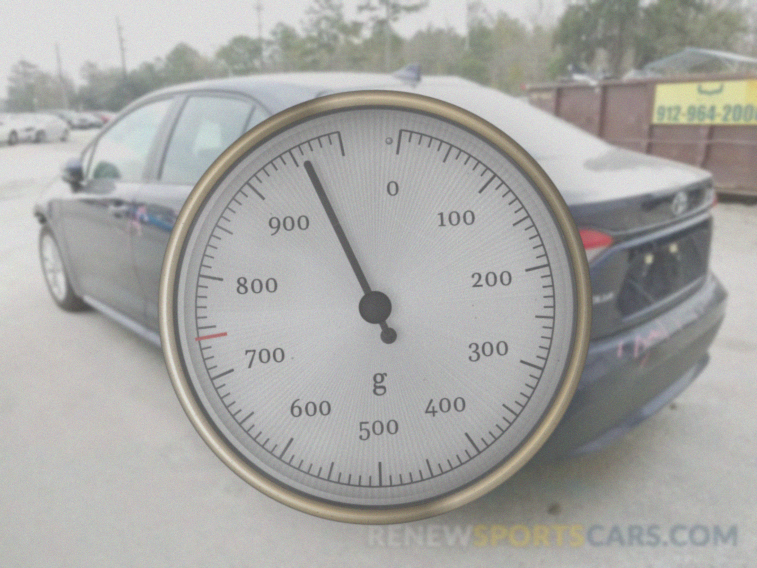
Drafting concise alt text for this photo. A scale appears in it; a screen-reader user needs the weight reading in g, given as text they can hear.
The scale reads 960 g
